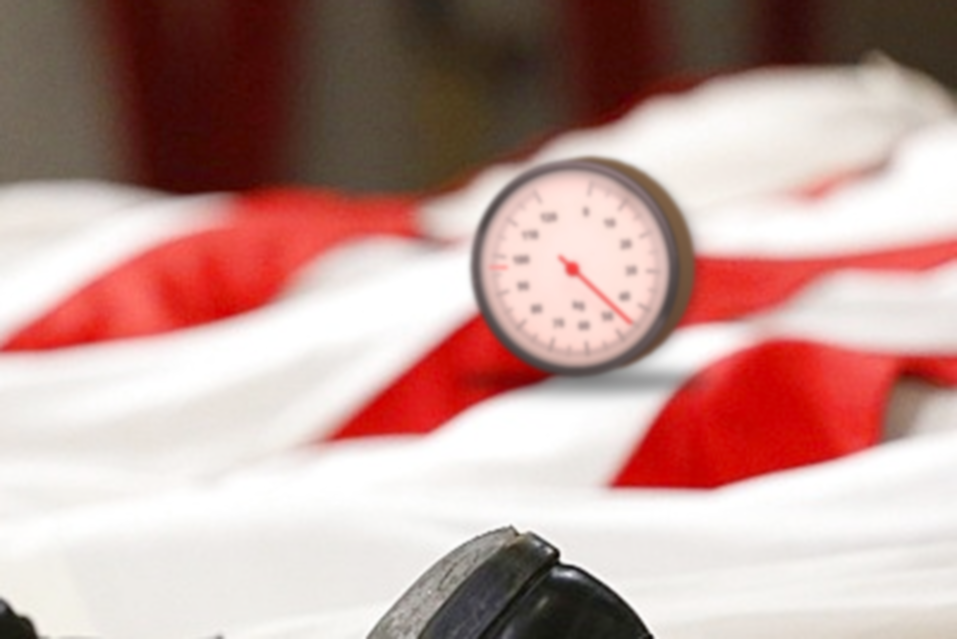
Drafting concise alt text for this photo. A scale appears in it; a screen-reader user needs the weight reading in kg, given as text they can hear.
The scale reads 45 kg
